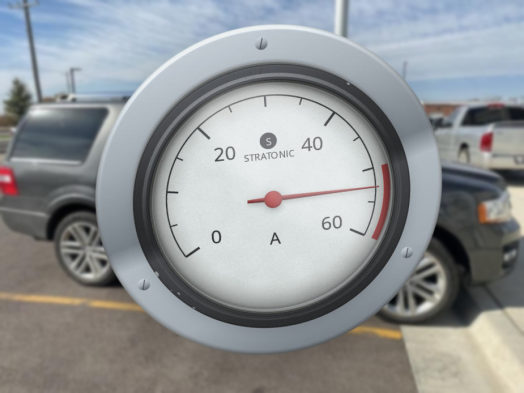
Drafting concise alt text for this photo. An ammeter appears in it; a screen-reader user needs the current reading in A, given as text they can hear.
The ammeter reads 52.5 A
